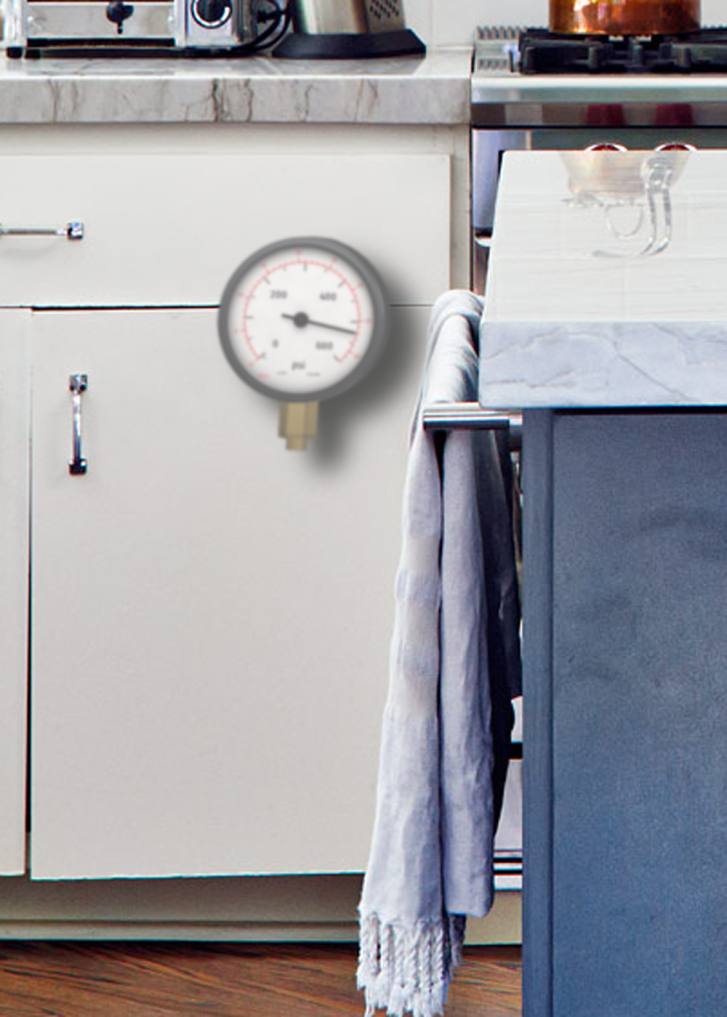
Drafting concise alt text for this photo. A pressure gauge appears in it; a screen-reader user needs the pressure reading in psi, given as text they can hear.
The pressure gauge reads 525 psi
